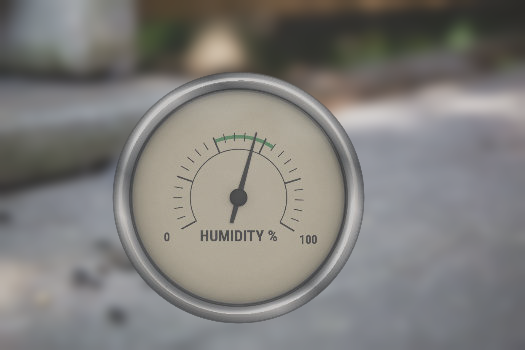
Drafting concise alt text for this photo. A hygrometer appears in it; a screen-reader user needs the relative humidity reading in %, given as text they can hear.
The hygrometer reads 56 %
